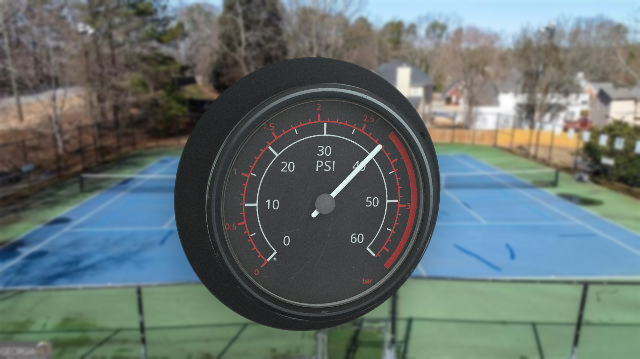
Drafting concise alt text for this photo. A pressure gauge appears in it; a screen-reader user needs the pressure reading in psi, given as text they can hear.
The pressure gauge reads 40 psi
